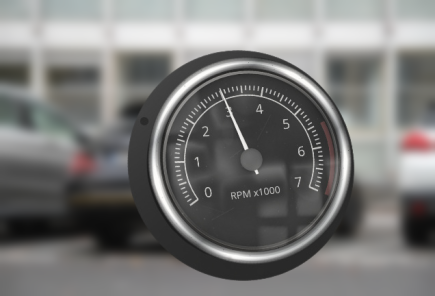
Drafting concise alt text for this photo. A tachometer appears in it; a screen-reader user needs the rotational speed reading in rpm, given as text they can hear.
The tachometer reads 3000 rpm
